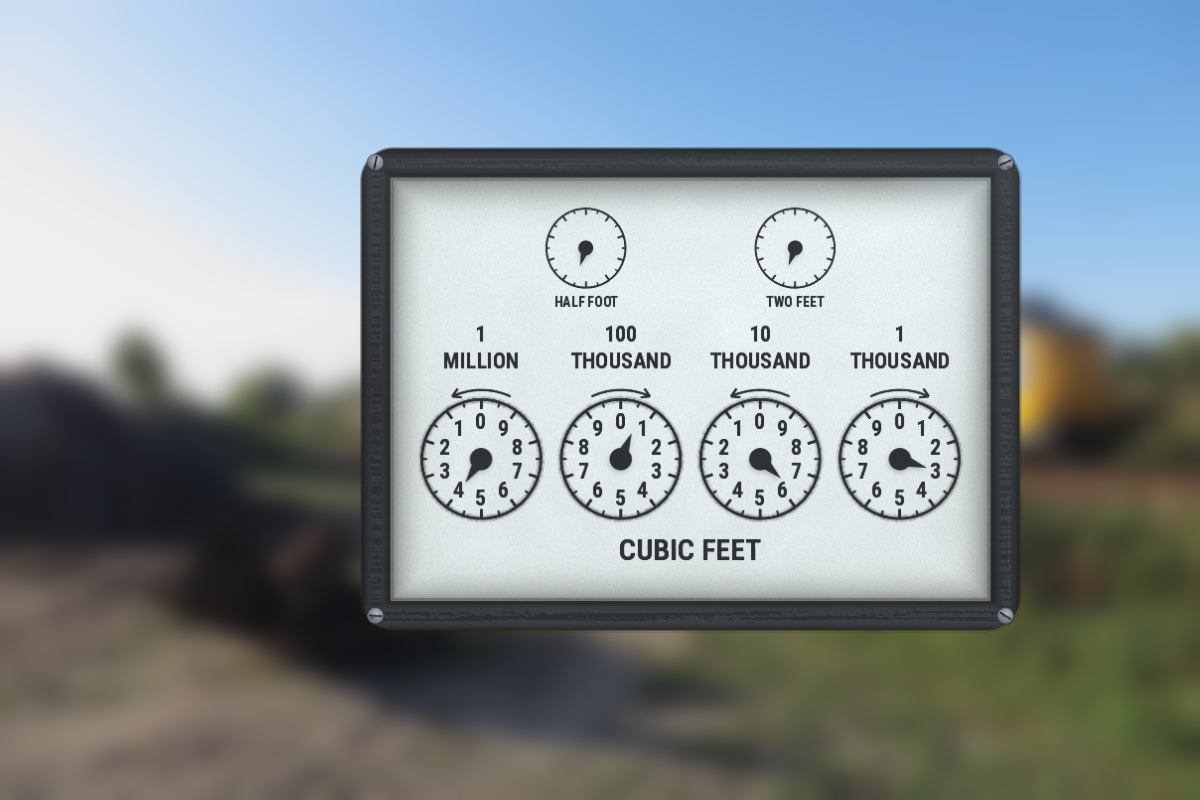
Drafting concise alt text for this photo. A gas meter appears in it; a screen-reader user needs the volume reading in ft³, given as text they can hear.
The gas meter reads 406300 ft³
